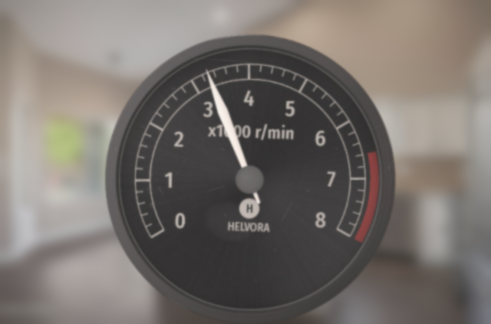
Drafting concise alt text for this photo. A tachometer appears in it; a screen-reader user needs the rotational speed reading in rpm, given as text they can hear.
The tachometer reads 3300 rpm
